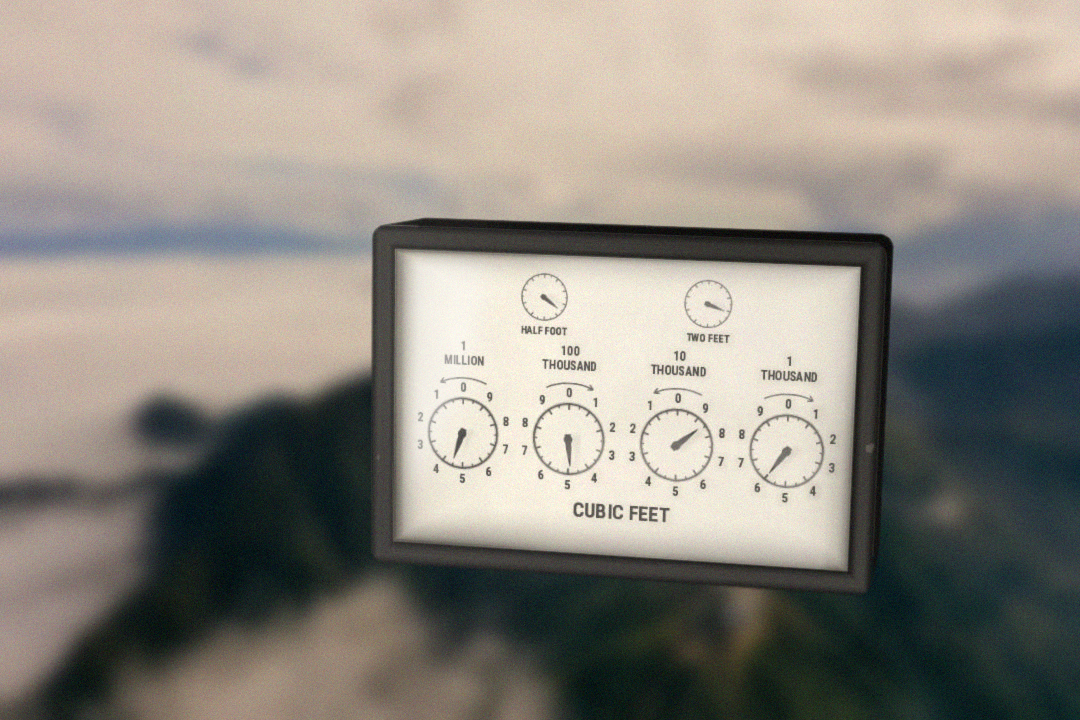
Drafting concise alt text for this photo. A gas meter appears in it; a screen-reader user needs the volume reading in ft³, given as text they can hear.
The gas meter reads 448600 ft³
